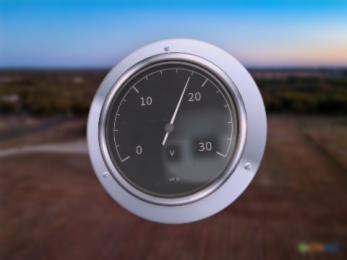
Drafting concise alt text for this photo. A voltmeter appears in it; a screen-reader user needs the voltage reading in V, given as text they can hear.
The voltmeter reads 18 V
